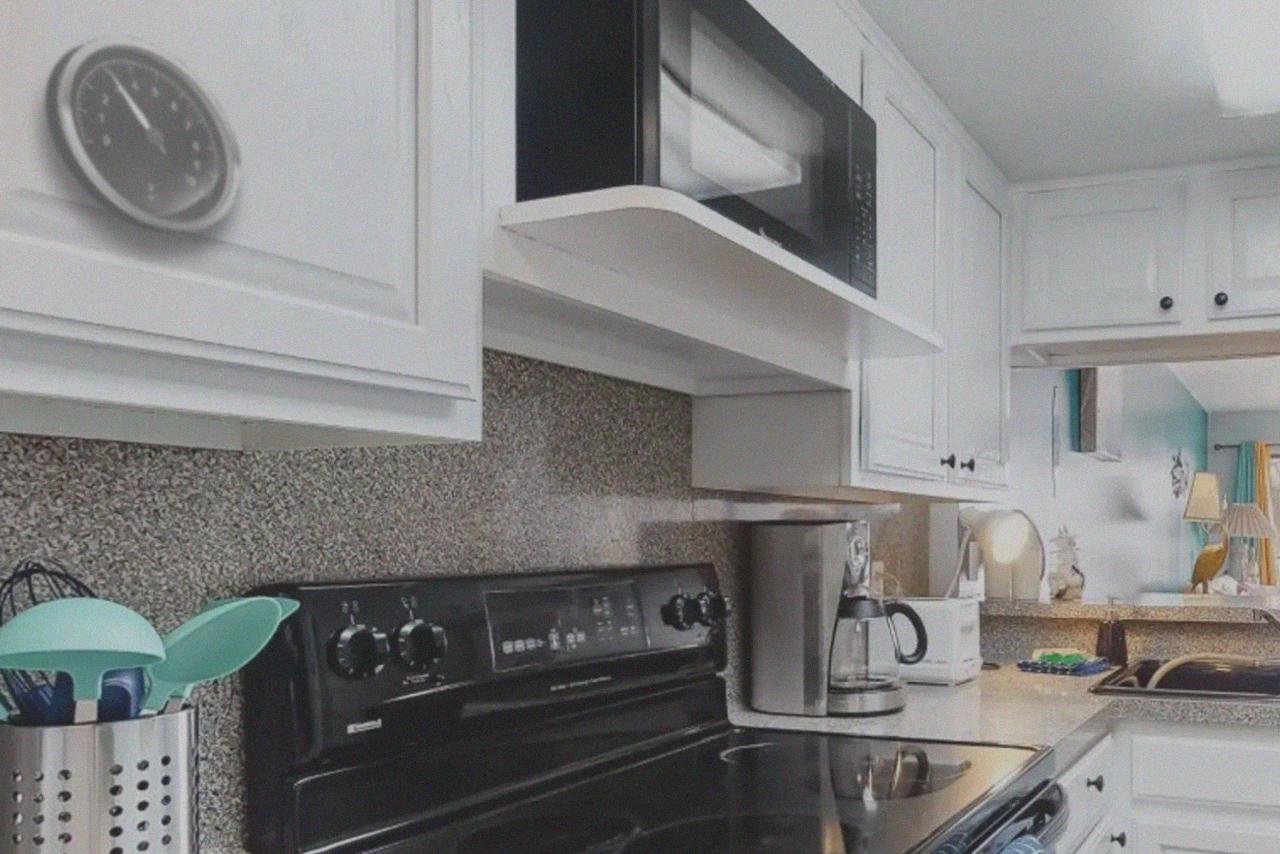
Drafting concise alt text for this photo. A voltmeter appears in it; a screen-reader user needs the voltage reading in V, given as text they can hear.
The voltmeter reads 3 V
